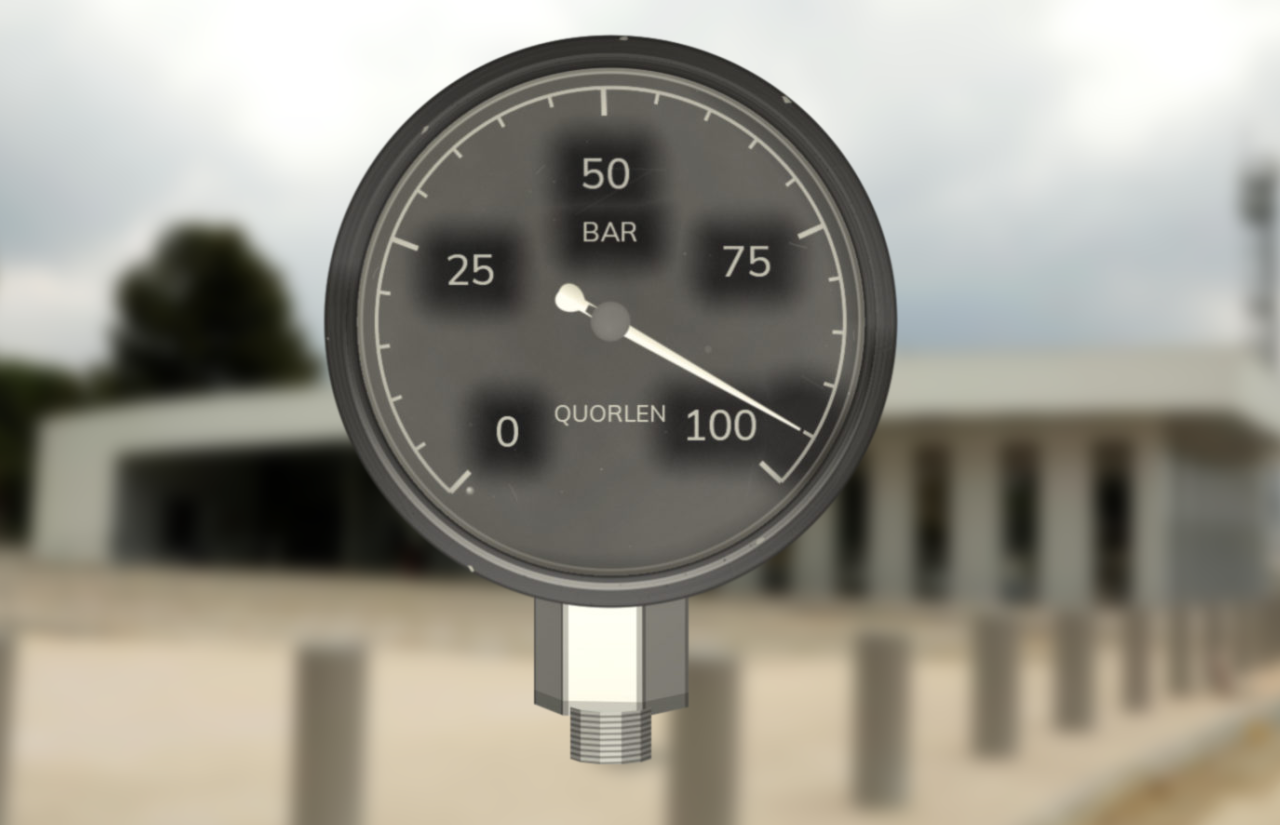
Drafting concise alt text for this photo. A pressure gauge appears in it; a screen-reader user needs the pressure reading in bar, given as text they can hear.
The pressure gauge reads 95 bar
